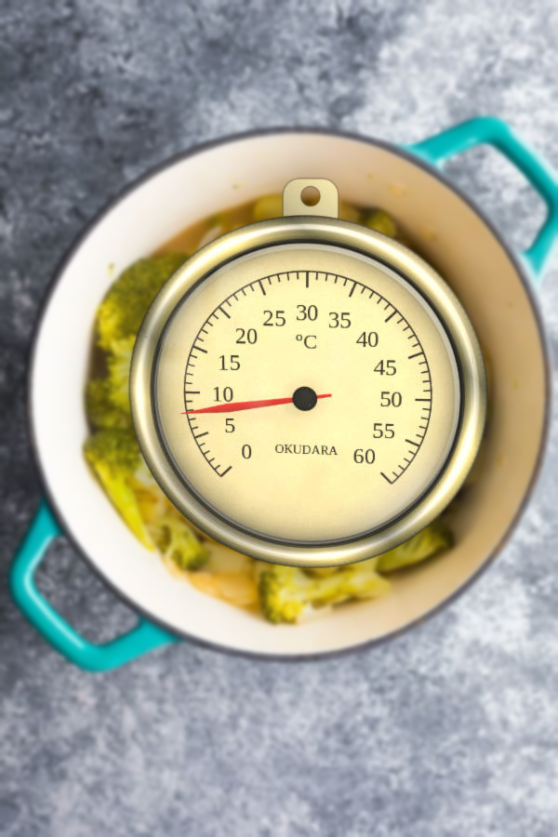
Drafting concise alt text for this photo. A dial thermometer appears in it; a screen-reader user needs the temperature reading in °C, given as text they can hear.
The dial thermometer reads 8 °C
